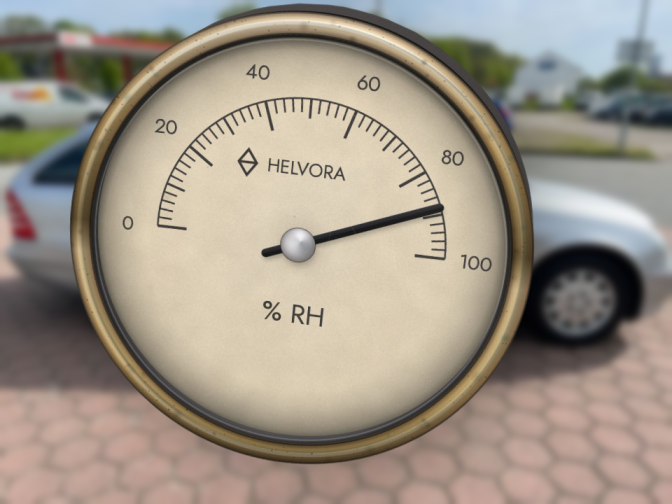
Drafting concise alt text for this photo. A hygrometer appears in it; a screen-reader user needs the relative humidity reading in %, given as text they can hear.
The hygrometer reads 88 %
